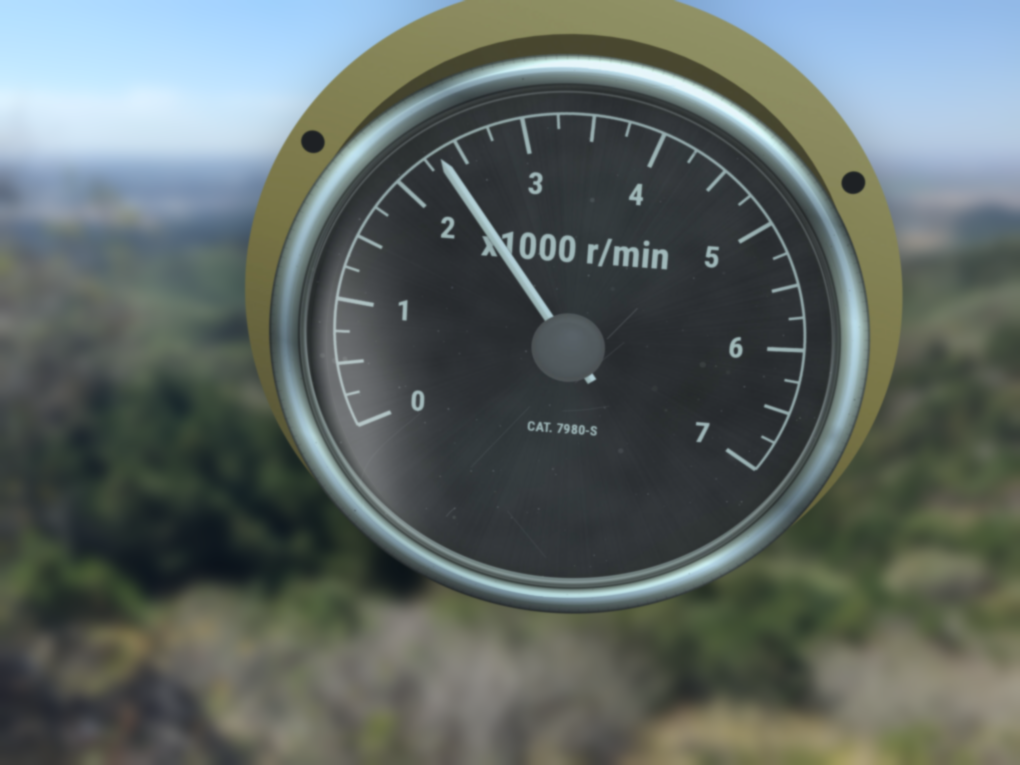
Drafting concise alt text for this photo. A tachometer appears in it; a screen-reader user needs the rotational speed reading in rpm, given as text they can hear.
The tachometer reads 2375 rpm
